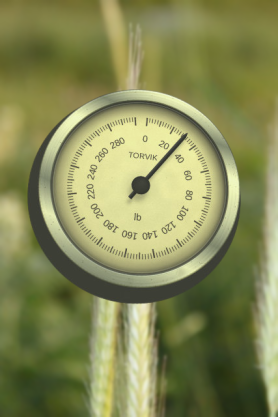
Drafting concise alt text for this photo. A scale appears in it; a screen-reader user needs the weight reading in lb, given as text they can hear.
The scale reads 30 lb
